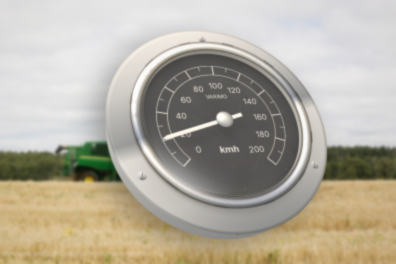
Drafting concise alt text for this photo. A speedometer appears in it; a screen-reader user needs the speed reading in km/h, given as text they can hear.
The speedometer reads 20 km/h
